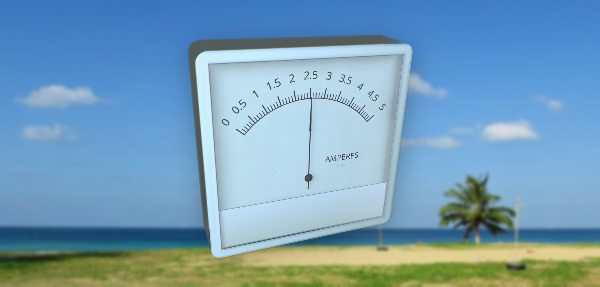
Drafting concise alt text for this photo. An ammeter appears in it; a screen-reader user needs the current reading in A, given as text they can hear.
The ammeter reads 2.5 A
